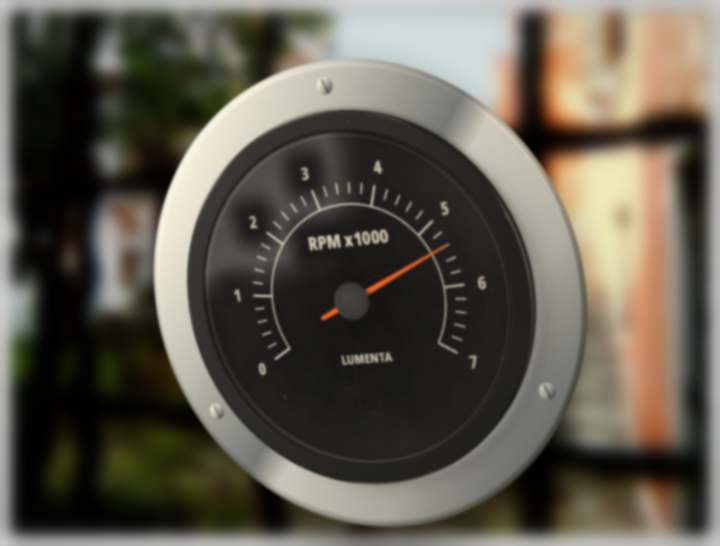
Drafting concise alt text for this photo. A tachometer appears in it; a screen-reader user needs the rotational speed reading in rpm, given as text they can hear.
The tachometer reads 5400 rpm
